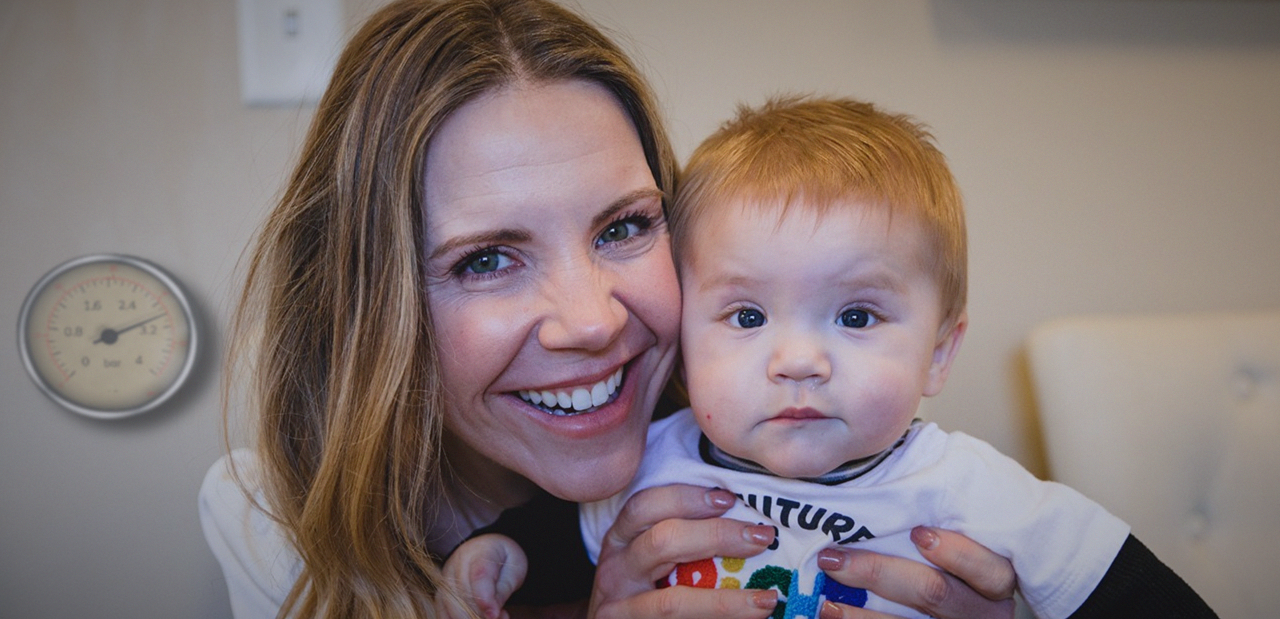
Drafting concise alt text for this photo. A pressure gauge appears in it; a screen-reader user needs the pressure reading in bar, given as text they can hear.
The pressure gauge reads 3 bar
